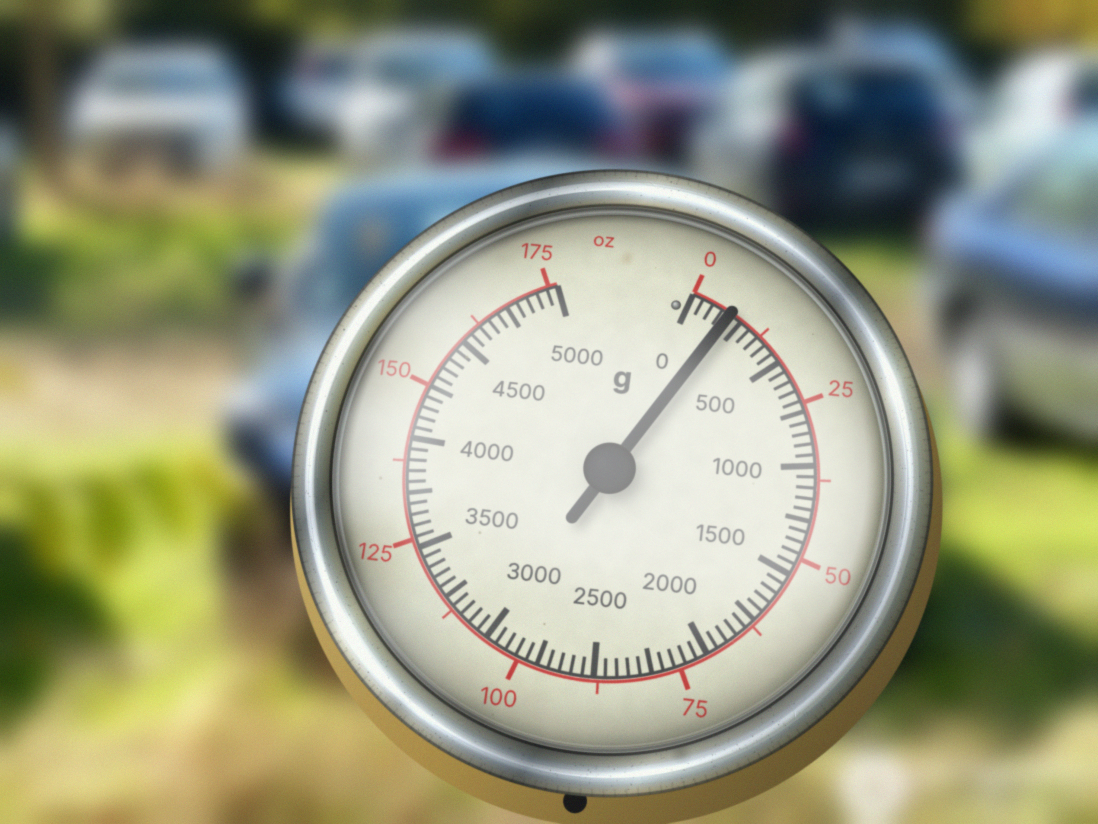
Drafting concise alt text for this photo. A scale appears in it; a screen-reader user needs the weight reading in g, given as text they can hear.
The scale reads 200 g
